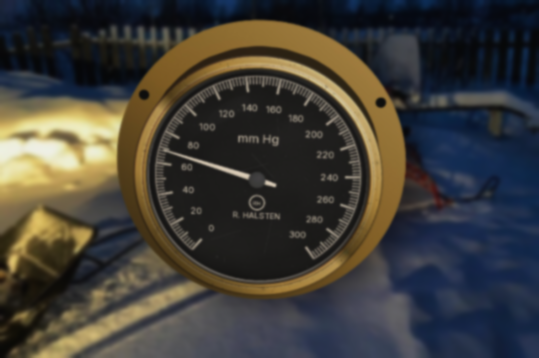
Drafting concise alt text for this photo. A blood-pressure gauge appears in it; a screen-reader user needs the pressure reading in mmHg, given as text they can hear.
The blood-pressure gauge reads 70 mmHg
